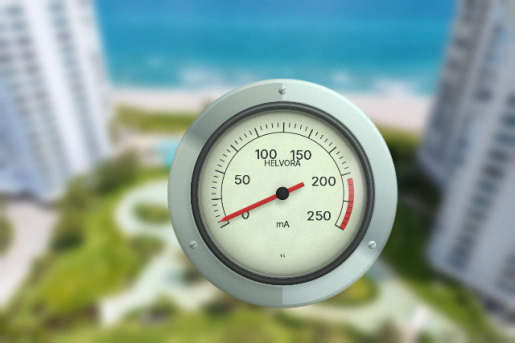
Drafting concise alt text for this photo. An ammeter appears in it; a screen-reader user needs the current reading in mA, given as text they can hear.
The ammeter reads 5 mA
